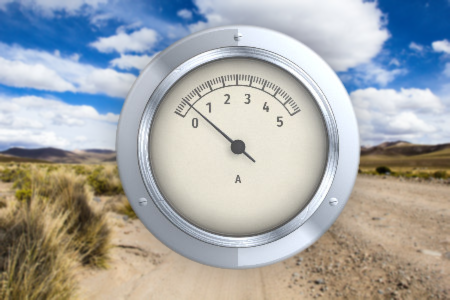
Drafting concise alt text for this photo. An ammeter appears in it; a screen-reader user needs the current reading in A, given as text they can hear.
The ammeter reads 0.5 A
